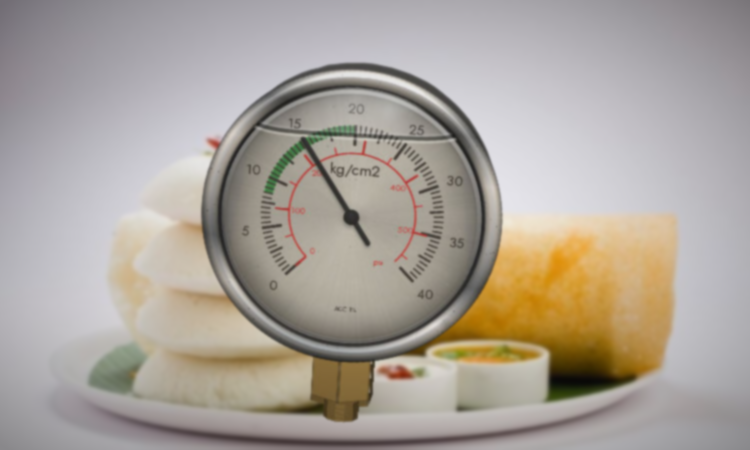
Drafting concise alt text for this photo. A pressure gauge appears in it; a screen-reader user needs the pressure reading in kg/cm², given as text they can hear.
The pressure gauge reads 15 kg/cm²
